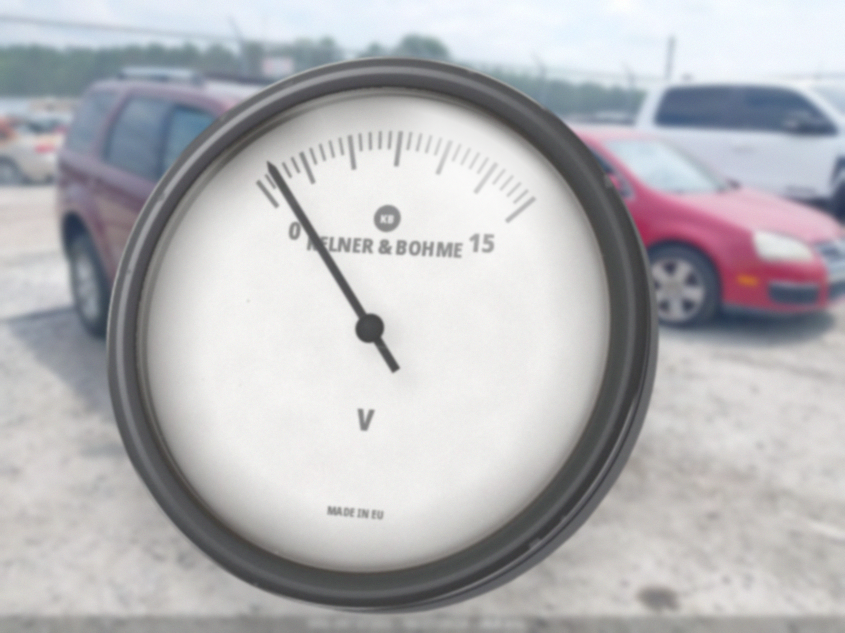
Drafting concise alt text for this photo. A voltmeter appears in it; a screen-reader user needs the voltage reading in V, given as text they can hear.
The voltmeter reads 1 V
